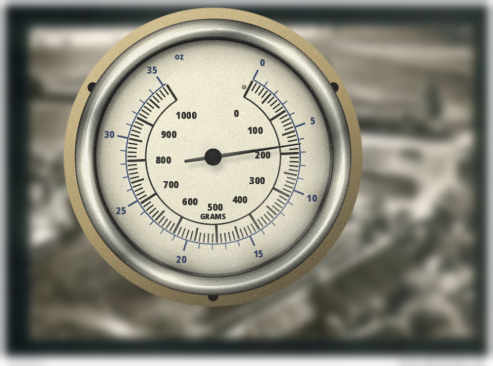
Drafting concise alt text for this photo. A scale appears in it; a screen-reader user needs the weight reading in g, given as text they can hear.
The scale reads 180 g
